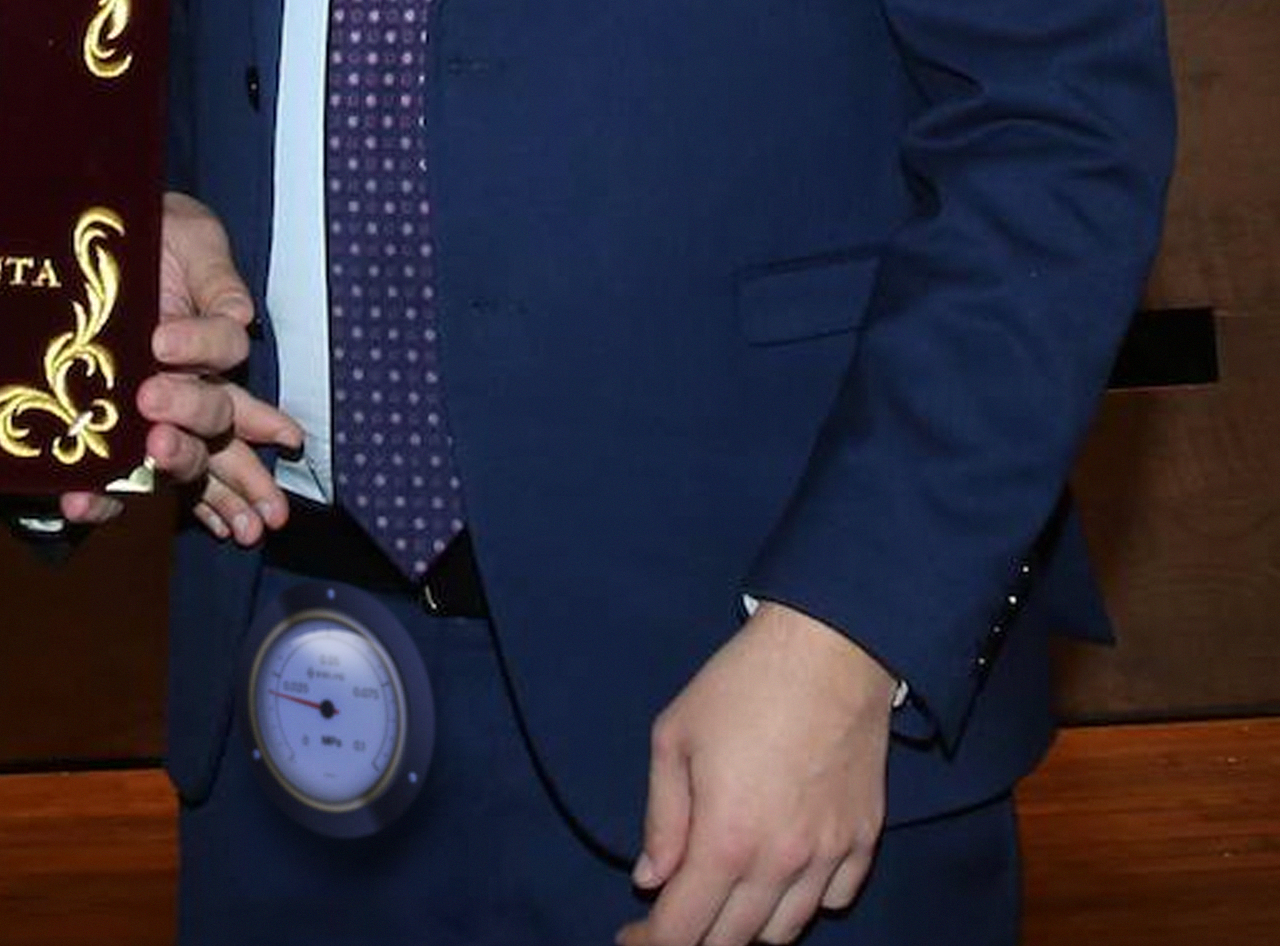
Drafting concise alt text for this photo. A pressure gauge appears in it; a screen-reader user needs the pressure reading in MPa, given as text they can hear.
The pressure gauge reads 0.02 MPa
